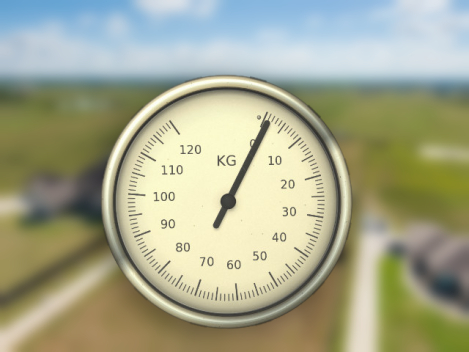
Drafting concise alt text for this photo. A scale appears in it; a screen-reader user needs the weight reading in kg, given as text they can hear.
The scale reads 1 kg
